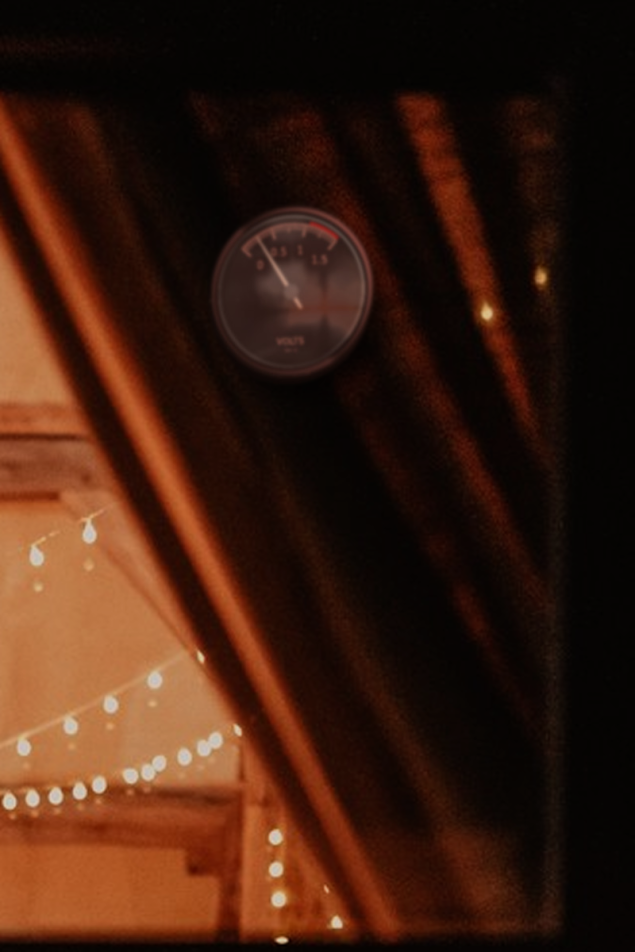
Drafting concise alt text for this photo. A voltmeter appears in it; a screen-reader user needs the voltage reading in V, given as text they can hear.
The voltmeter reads 0.25 V
